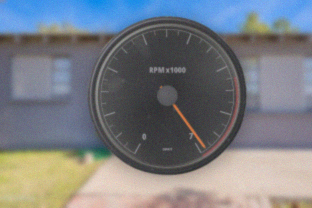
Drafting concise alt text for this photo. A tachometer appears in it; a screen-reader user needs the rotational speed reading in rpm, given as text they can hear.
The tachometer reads 6875 rpm
